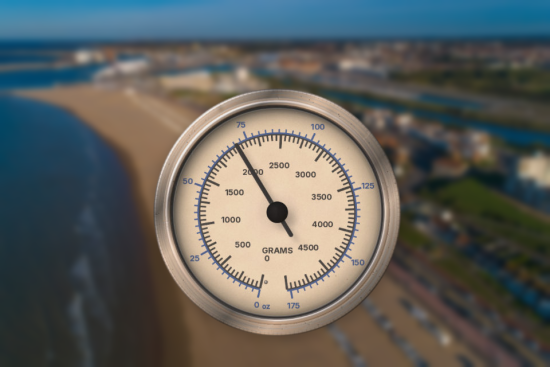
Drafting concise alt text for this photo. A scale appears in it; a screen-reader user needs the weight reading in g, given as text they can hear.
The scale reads 2000 g
